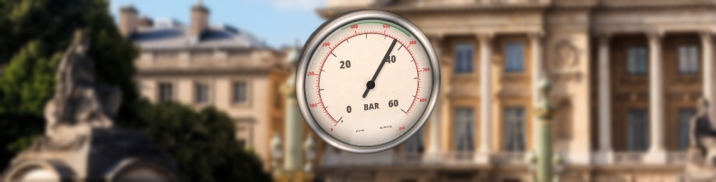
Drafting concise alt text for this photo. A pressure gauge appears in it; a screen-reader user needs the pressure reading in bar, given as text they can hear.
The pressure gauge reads 37.5 bar
